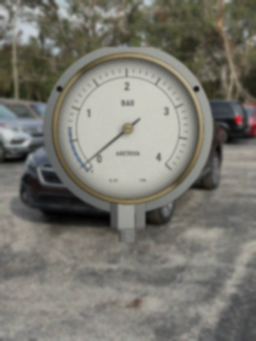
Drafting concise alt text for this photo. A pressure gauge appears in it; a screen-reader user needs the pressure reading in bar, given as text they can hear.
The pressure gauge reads 0.1 bar
